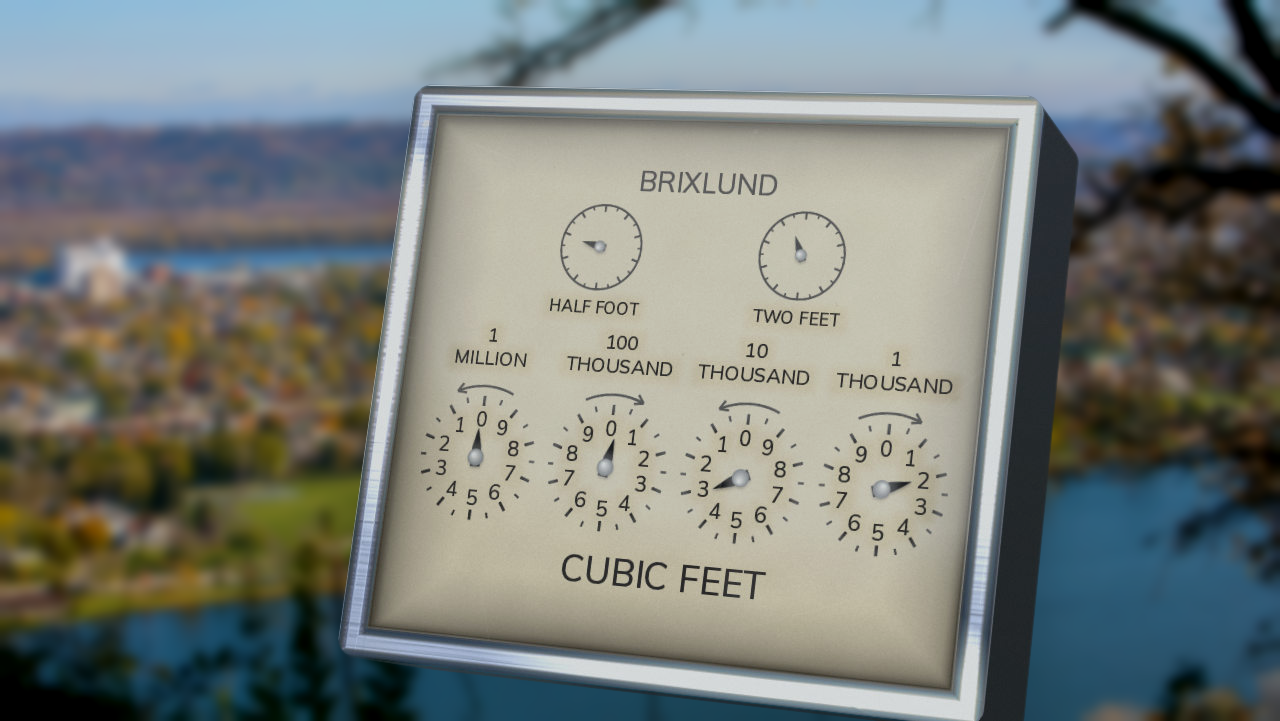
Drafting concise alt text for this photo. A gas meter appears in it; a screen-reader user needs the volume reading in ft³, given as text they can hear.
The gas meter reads 3200 ft³
